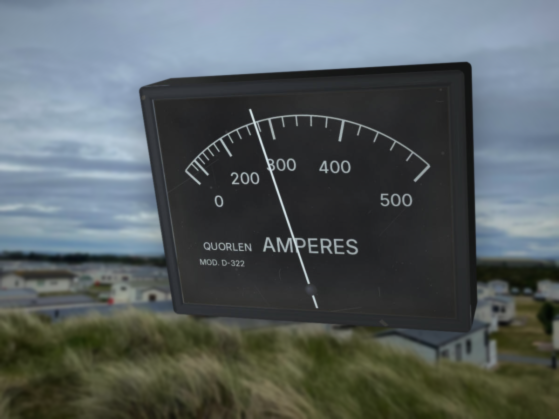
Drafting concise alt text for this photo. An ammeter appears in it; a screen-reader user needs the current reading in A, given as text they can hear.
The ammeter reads 280 A
